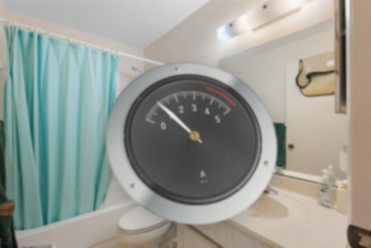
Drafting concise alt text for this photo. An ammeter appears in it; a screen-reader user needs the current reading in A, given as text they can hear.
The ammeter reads 1 A
